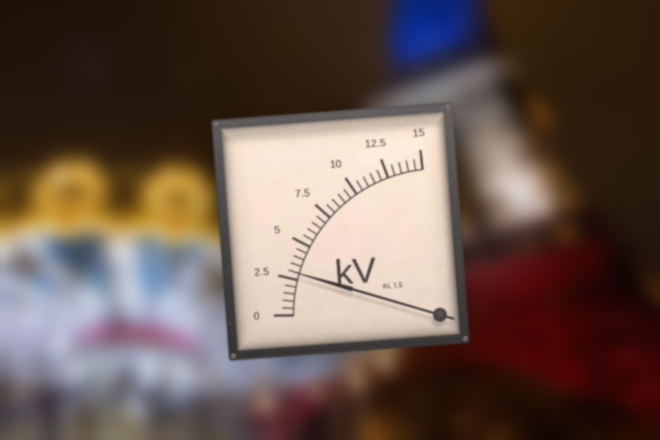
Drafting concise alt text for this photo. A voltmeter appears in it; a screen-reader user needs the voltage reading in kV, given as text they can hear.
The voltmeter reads 3 kV
